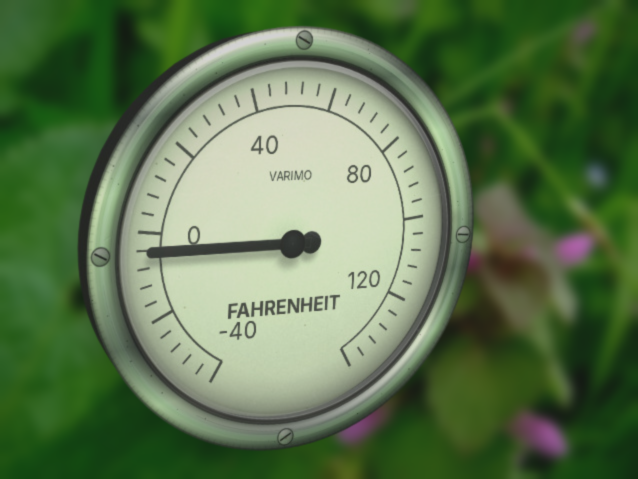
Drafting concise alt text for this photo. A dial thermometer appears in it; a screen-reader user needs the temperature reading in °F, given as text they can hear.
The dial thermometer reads -4 °F
